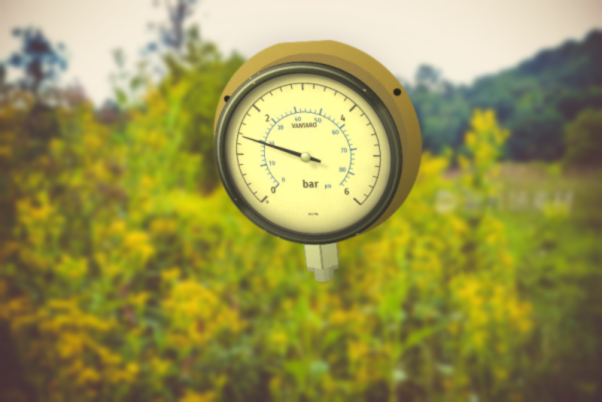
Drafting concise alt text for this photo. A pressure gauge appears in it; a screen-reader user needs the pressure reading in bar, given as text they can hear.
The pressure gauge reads 1.4 bar
